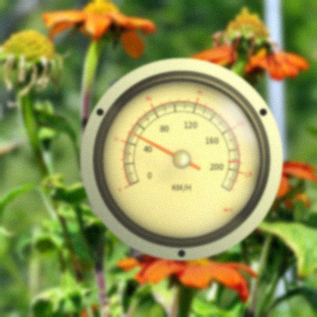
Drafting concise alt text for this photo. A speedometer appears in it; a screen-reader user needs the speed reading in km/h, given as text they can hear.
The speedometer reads 50 km/h
